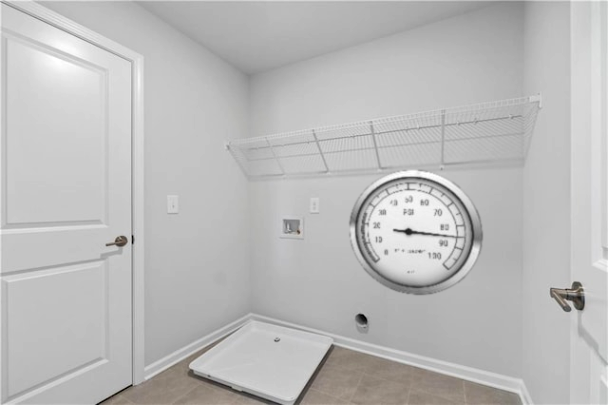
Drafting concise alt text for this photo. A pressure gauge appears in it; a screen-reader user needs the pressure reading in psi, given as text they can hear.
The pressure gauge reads 85 psi
